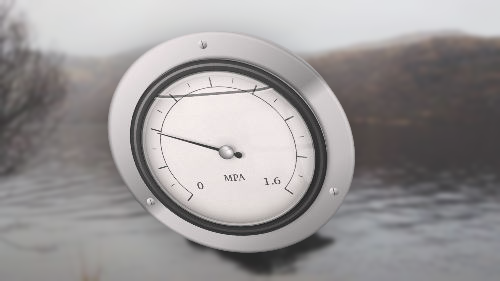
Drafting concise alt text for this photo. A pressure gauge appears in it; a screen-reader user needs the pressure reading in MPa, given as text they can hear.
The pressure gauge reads 0.4 MPa
